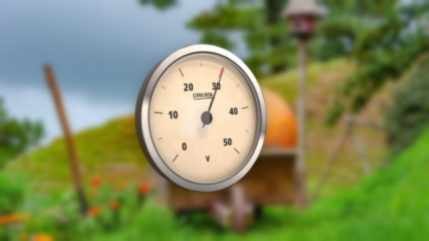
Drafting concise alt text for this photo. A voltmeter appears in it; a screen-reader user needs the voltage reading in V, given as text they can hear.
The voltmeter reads 30 V
